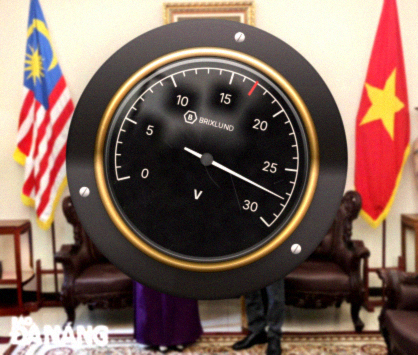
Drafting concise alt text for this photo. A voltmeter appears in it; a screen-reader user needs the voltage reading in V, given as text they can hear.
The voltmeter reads 27.5 V
